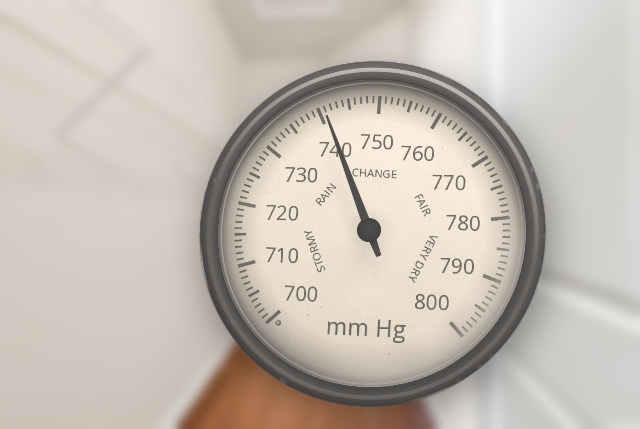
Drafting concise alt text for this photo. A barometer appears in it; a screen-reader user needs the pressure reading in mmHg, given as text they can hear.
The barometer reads 741 mmHg
